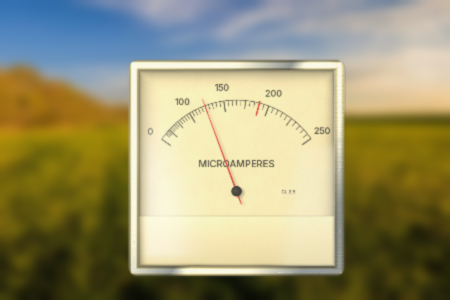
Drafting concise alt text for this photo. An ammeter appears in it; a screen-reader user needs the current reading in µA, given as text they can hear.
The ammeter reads 125 µA
